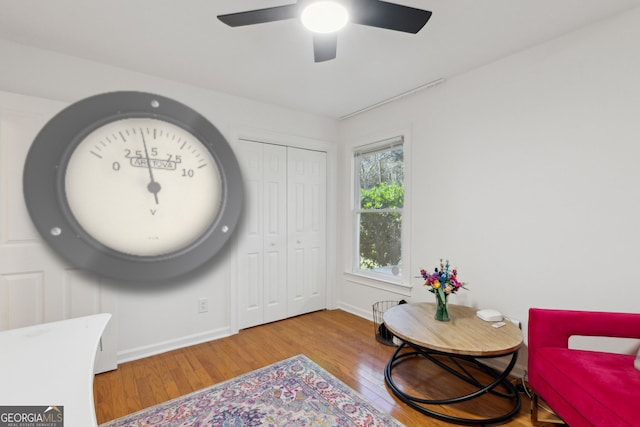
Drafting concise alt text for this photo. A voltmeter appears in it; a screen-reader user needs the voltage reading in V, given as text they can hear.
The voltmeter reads 4 V
